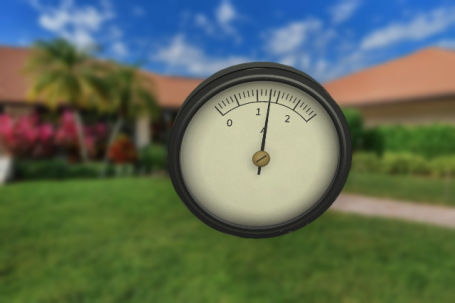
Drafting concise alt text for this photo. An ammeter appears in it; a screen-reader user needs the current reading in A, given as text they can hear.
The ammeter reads 1.3 A
